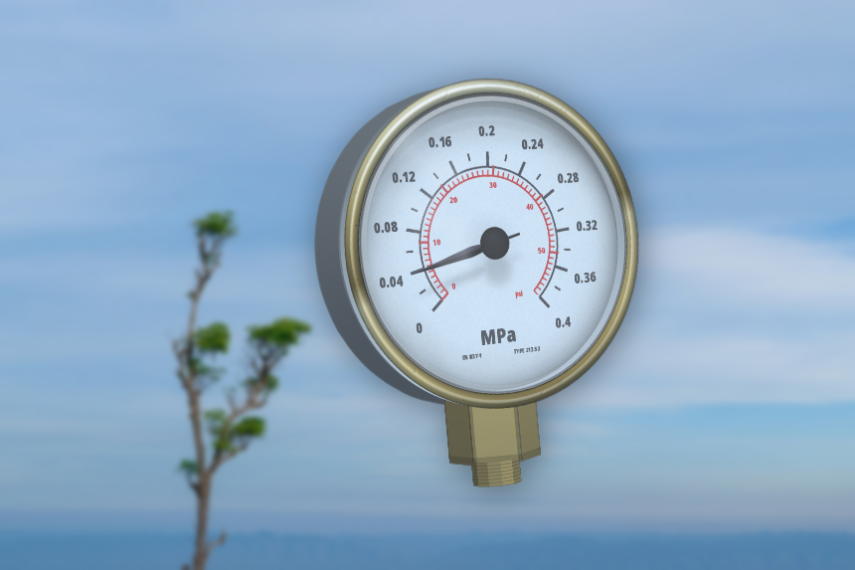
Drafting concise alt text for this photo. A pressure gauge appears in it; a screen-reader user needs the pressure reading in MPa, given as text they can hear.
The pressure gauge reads 0.04 MPa
